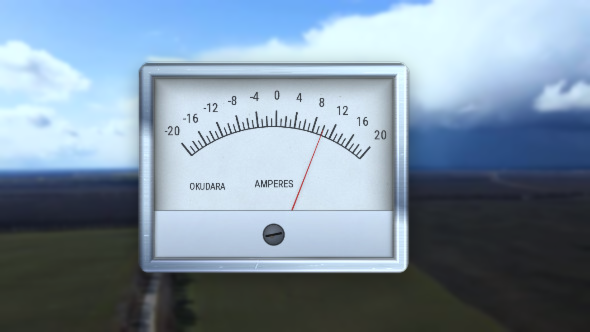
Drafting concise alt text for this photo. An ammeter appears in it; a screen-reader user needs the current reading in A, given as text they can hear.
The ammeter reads 10 A
